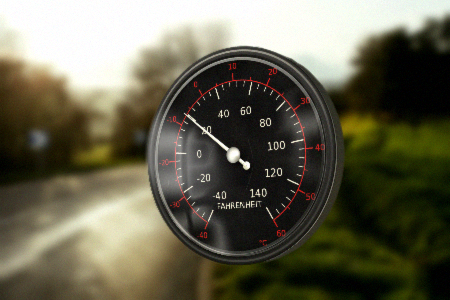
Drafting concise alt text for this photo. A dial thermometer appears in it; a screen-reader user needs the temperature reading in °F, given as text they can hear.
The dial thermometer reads 20 °F
